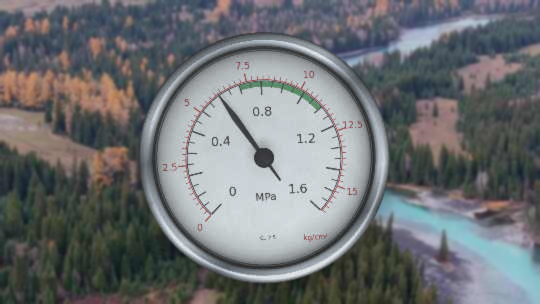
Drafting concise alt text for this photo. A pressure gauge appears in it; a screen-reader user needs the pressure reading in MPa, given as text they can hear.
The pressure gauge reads 0.6 MPa
